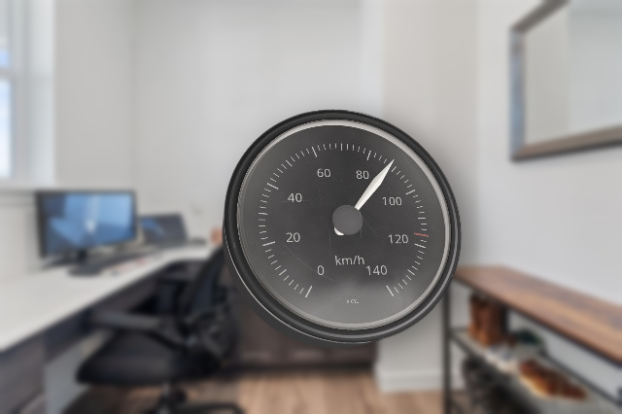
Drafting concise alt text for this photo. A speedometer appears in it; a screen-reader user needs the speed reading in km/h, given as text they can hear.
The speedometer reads 88 km/h
